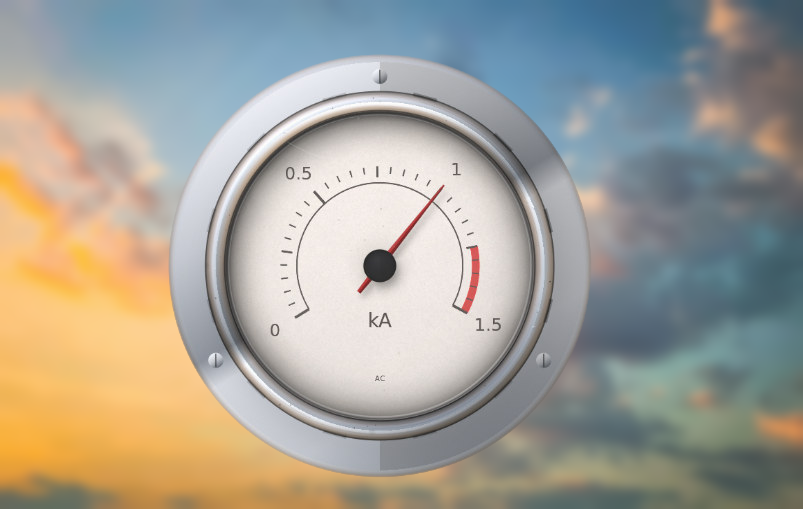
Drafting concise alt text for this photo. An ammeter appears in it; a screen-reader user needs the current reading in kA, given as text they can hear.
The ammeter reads 1 kA
